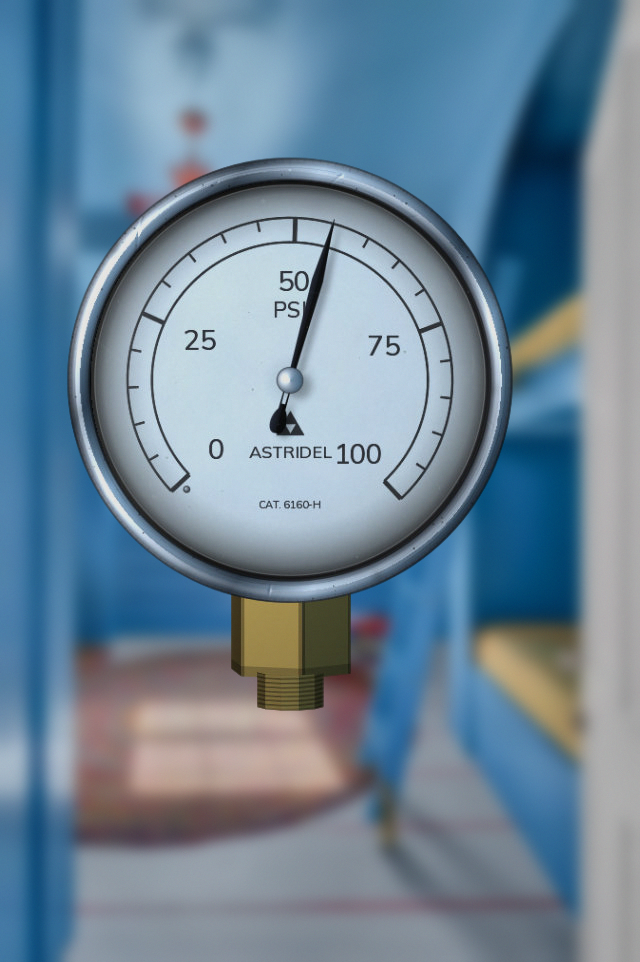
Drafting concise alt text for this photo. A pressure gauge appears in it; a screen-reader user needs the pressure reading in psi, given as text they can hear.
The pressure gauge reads 55 psi
